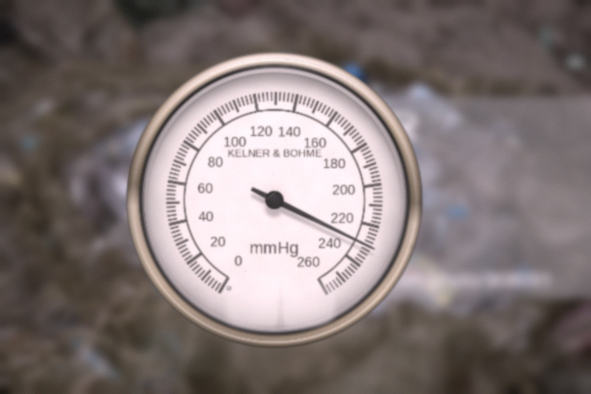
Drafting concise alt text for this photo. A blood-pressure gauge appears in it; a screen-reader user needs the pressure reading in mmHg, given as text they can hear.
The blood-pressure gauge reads 230 mmHg
